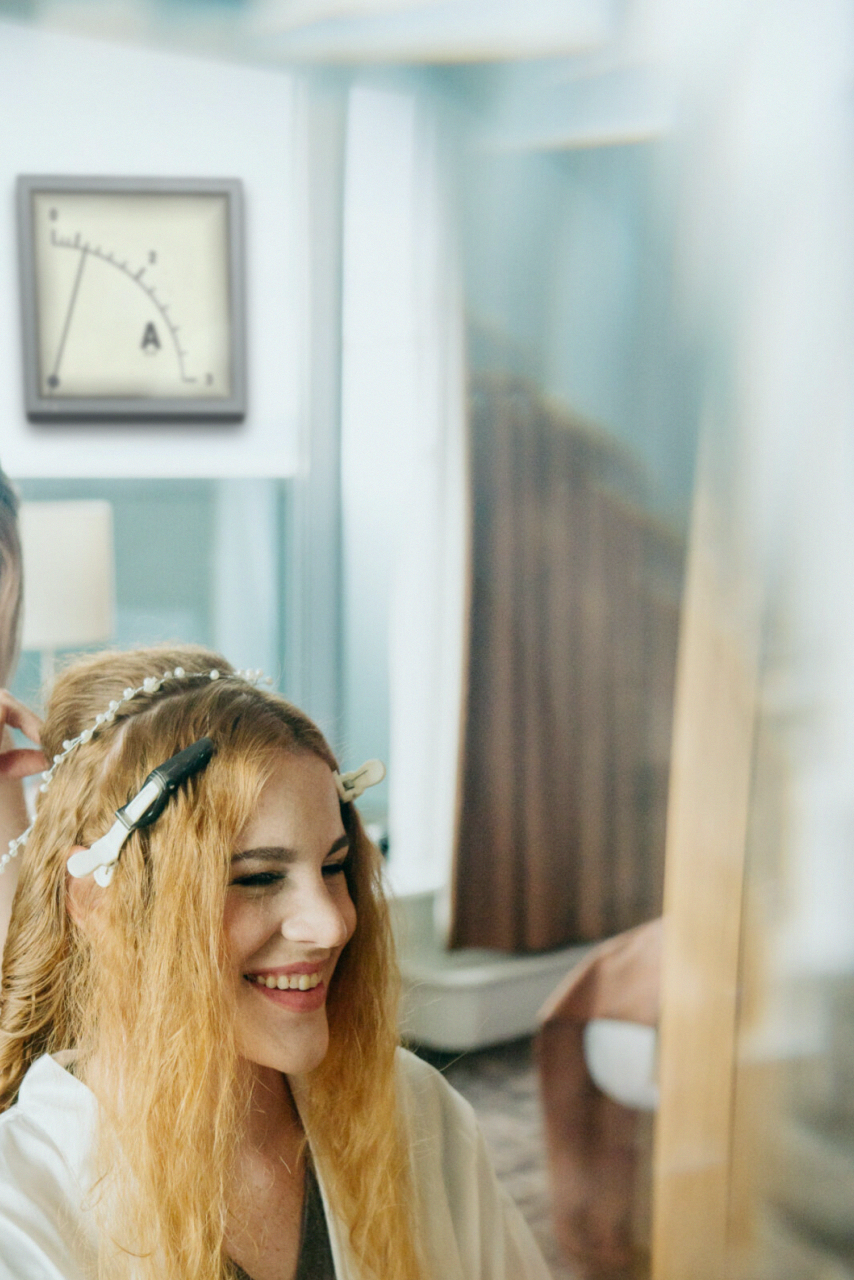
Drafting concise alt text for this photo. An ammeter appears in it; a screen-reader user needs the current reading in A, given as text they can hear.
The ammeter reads 1.2 A
